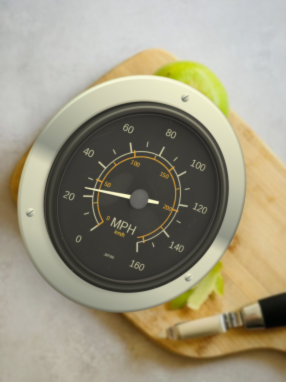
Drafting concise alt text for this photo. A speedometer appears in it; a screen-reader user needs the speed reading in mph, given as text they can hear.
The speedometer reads 25 mph
